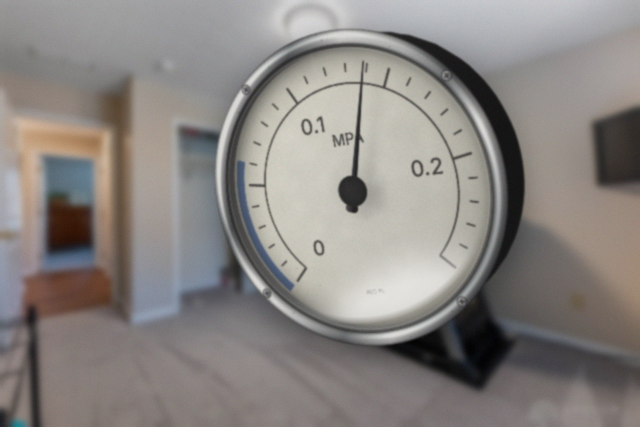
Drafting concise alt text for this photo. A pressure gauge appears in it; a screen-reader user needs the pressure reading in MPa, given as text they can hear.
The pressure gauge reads 0.14 MPa
